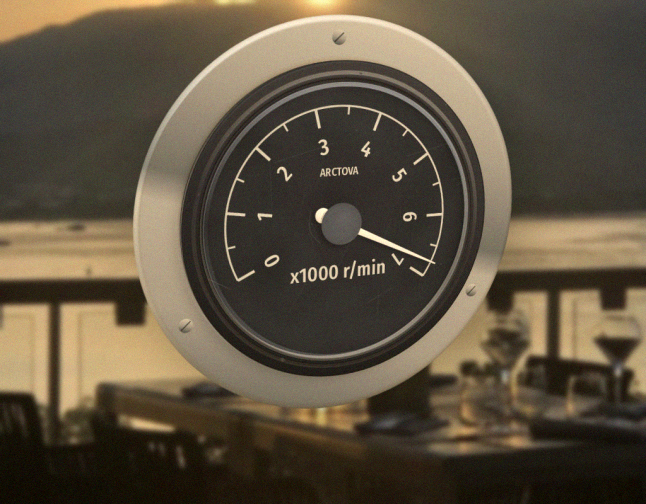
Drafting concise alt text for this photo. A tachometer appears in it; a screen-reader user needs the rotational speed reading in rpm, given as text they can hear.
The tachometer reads 6750 rpm
